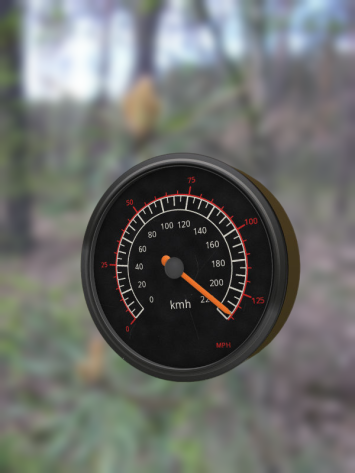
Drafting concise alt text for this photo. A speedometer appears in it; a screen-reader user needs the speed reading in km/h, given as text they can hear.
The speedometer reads 215 km/h
